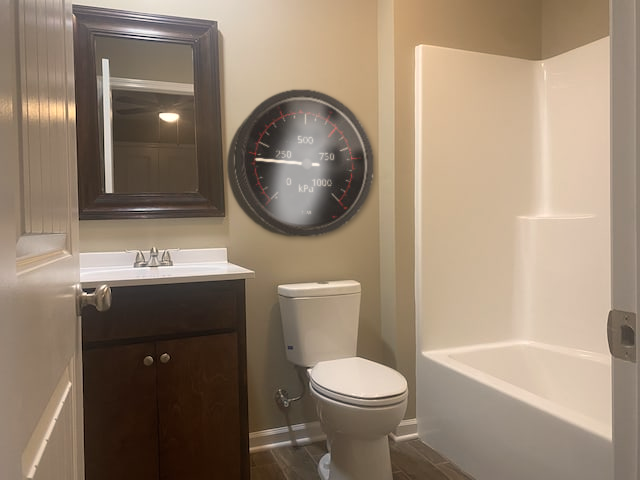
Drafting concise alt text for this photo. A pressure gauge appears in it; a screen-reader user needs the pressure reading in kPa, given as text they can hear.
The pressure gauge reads 175 kPa
